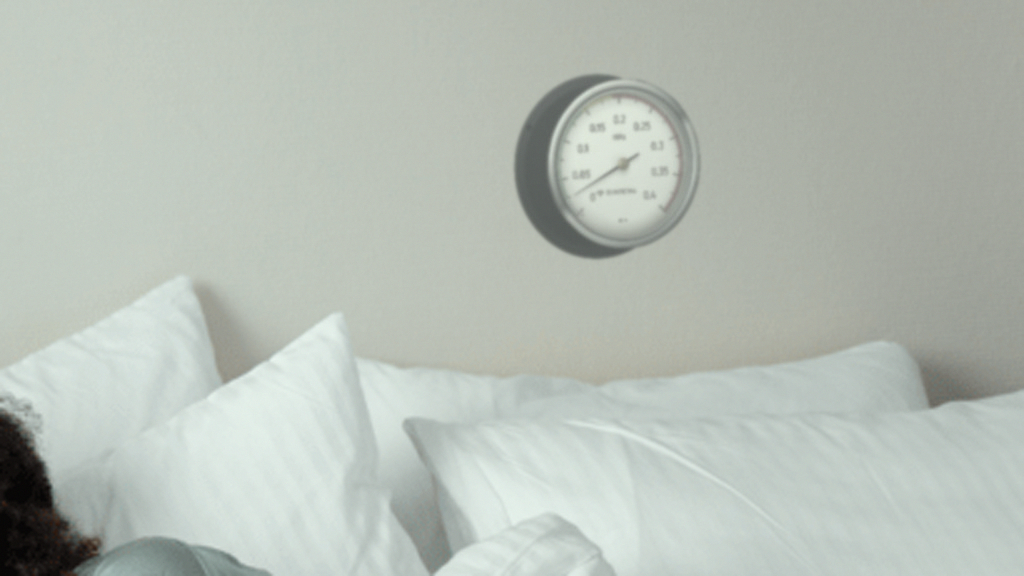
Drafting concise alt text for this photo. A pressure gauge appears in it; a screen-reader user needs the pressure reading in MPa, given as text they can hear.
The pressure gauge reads 0.025 MPa
